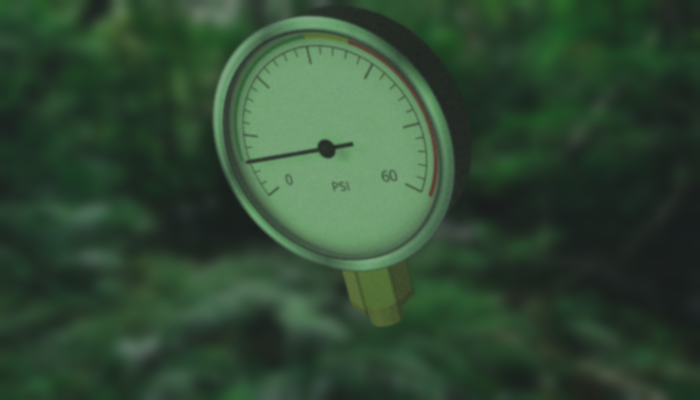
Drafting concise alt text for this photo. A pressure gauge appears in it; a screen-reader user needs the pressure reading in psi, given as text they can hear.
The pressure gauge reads 6 psi
